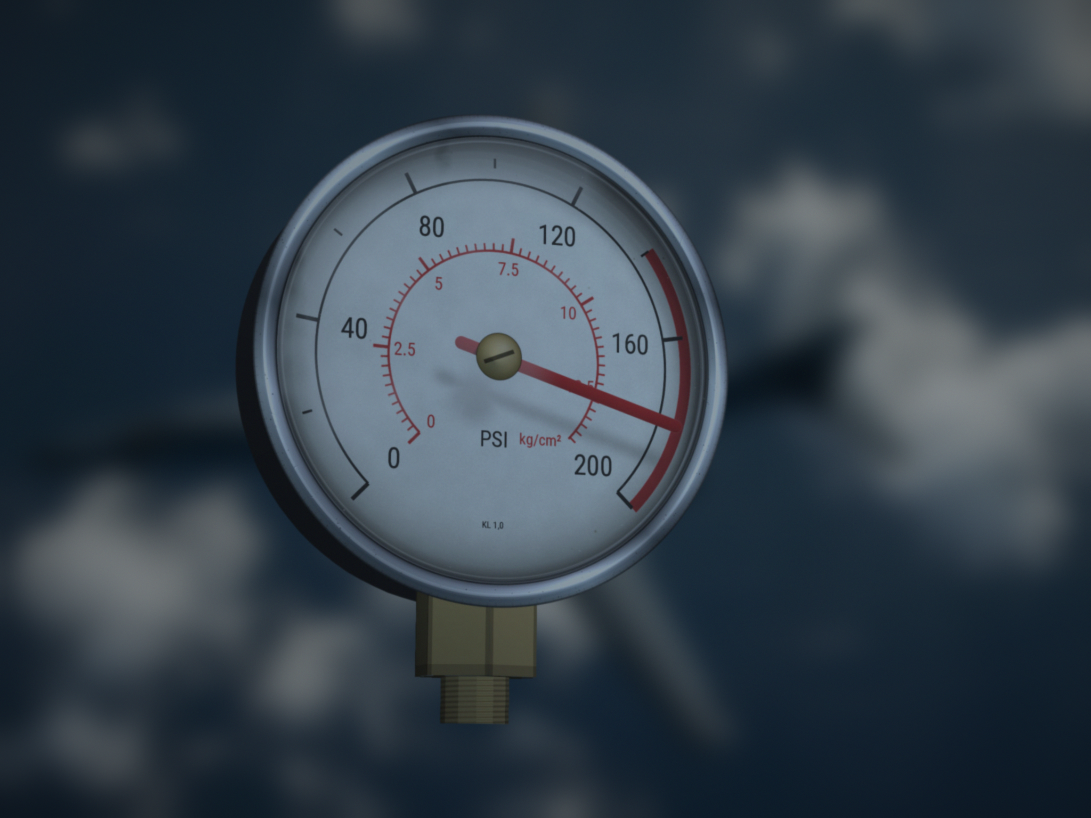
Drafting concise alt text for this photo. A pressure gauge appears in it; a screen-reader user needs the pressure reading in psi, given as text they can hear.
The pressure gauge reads 180 psi
